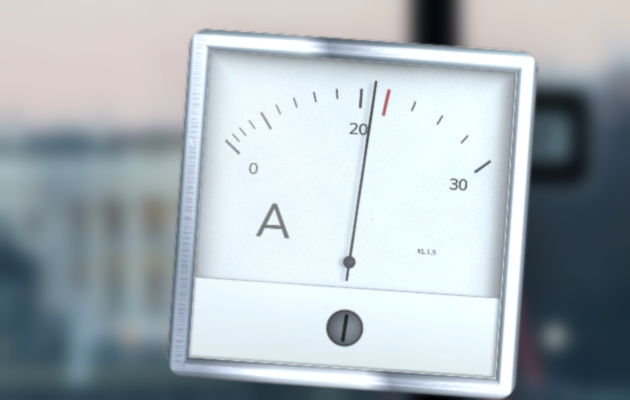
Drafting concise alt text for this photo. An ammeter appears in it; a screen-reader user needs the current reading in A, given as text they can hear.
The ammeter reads 21 A
